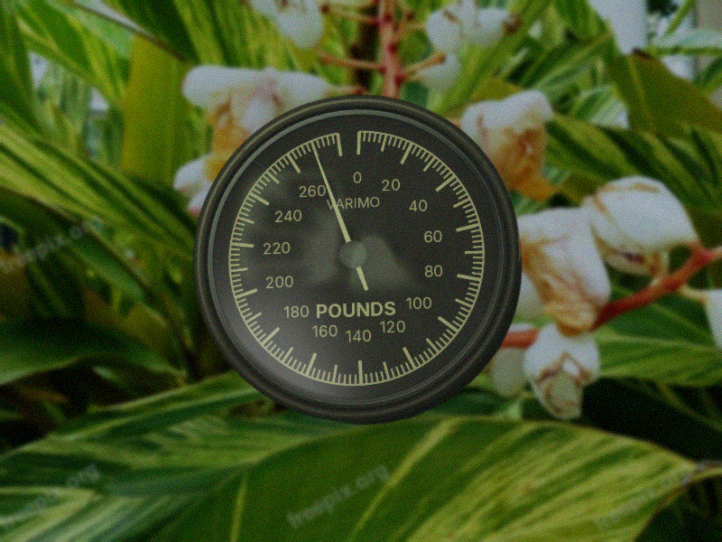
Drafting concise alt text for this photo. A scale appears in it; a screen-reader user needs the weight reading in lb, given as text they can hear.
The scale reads 270 lb
